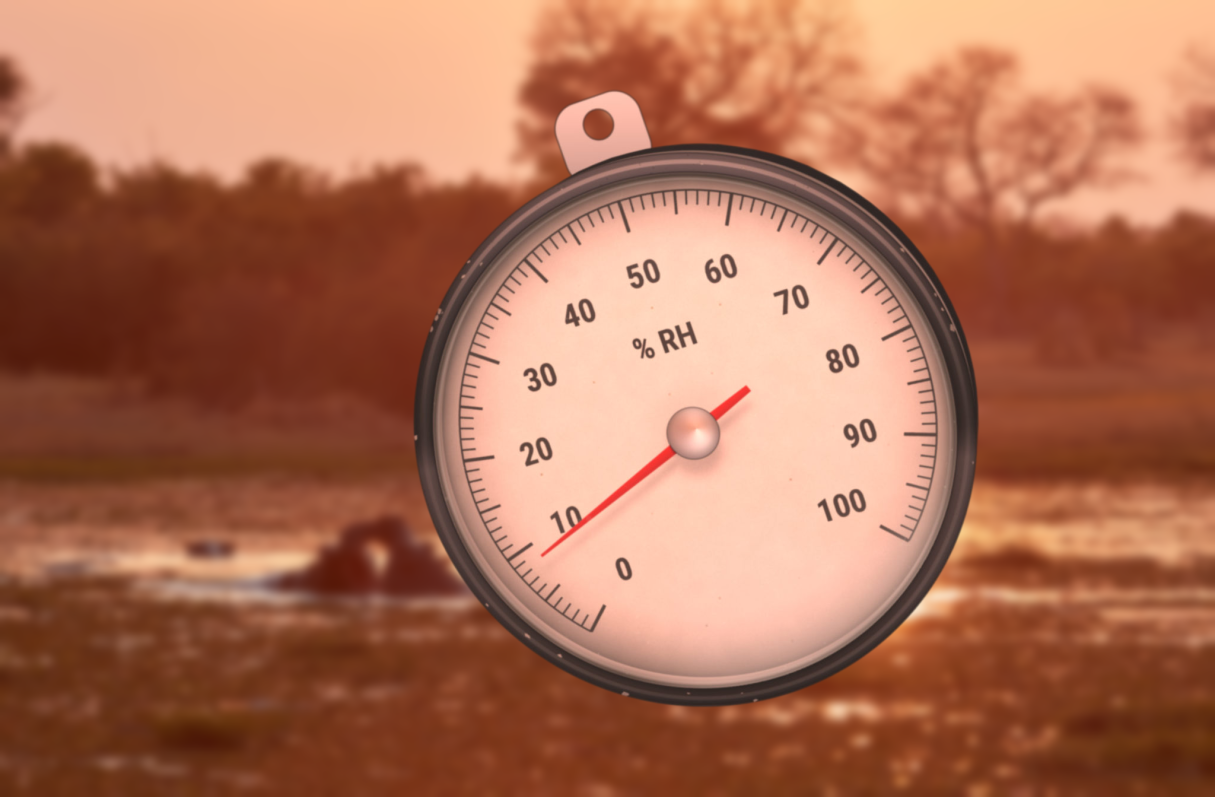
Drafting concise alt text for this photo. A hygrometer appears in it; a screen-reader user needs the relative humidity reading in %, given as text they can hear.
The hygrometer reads 8.5 %
